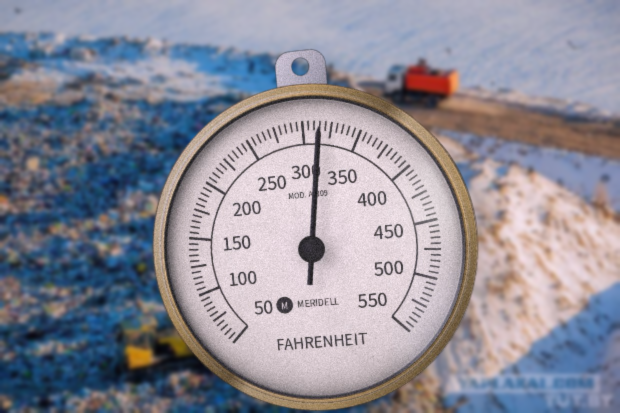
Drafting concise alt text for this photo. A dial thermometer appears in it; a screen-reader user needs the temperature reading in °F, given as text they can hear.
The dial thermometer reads 315 °F
